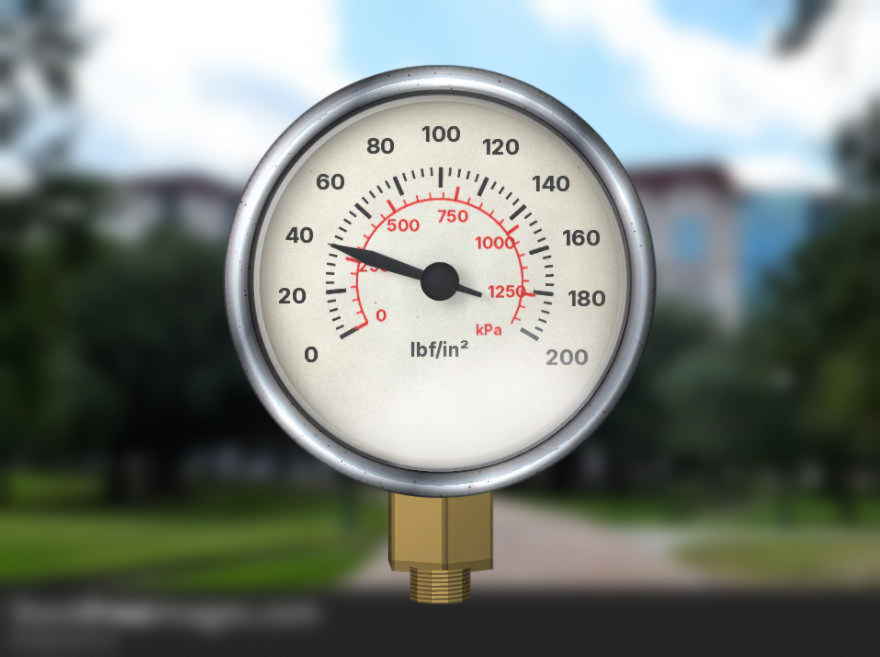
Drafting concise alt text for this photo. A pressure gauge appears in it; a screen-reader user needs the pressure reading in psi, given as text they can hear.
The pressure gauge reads 40 psi
